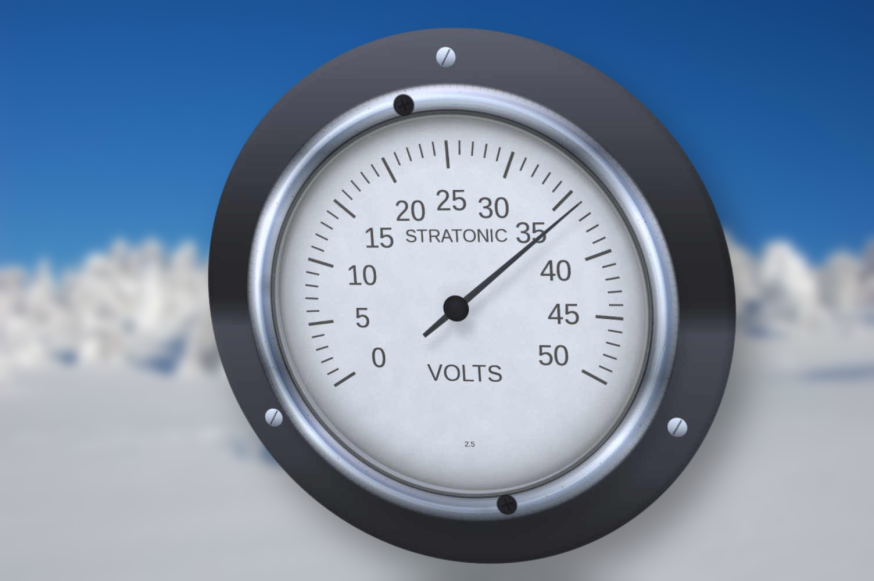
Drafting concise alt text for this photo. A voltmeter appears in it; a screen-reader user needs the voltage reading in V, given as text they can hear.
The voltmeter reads 36 V
